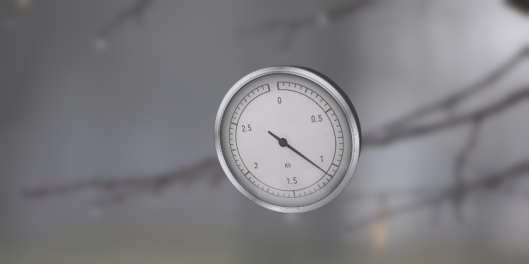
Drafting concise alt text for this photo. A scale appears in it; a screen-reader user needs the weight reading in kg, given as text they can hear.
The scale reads 1.1 kg
